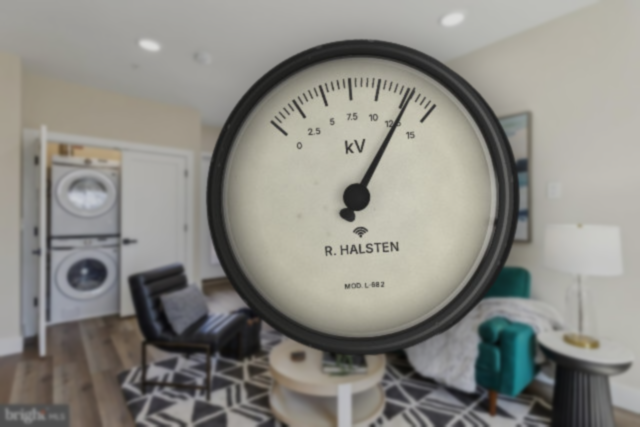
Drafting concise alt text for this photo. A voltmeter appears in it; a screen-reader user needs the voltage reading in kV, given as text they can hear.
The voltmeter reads 13 kV
